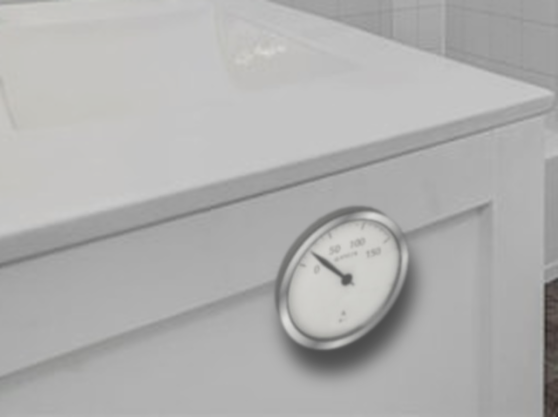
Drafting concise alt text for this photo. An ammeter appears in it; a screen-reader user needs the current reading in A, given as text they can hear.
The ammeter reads 20 A
